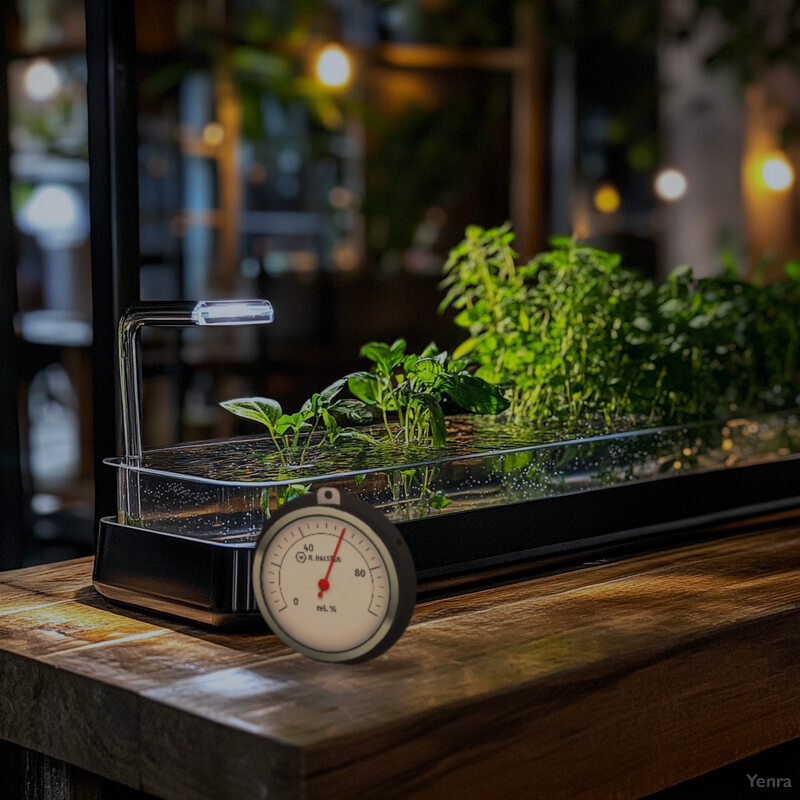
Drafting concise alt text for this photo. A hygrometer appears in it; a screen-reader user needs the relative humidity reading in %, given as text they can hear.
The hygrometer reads 60 %
